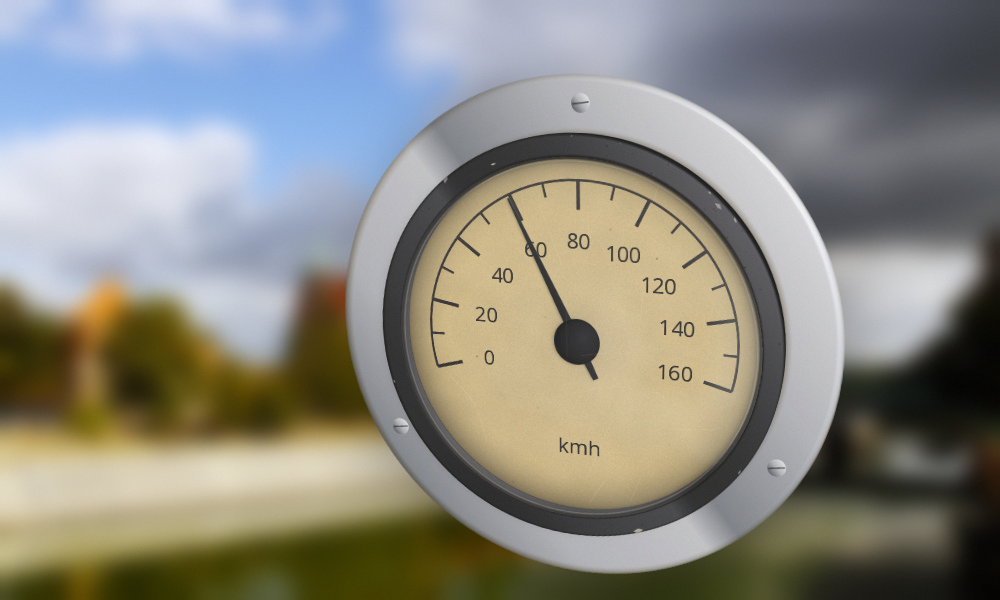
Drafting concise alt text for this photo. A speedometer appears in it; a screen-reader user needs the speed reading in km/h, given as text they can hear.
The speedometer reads 60 km/h
